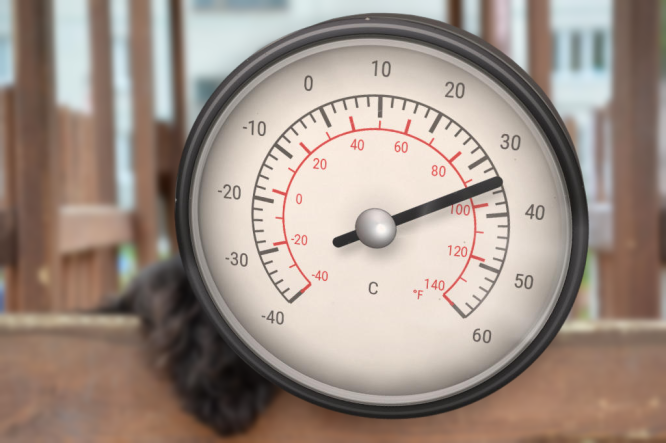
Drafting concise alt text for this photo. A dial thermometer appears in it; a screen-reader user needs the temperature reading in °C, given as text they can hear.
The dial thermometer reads 34 °C
